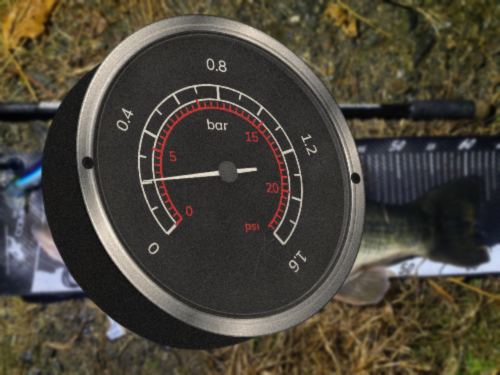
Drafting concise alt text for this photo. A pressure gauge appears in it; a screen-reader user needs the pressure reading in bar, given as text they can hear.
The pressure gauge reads 0.2 bar
